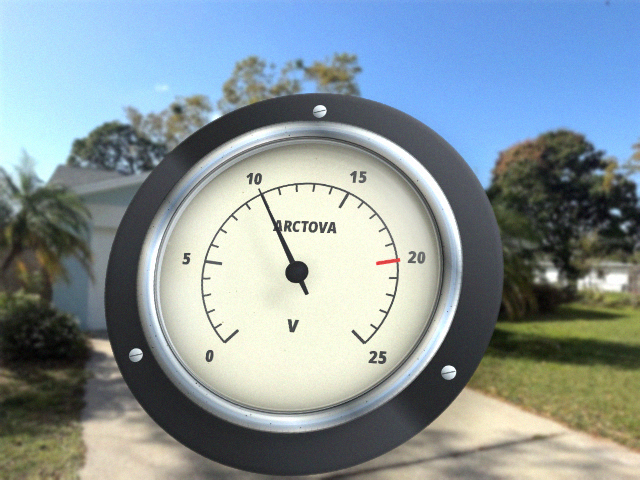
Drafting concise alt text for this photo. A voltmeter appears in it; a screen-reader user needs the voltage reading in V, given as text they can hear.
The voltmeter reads 10 V
